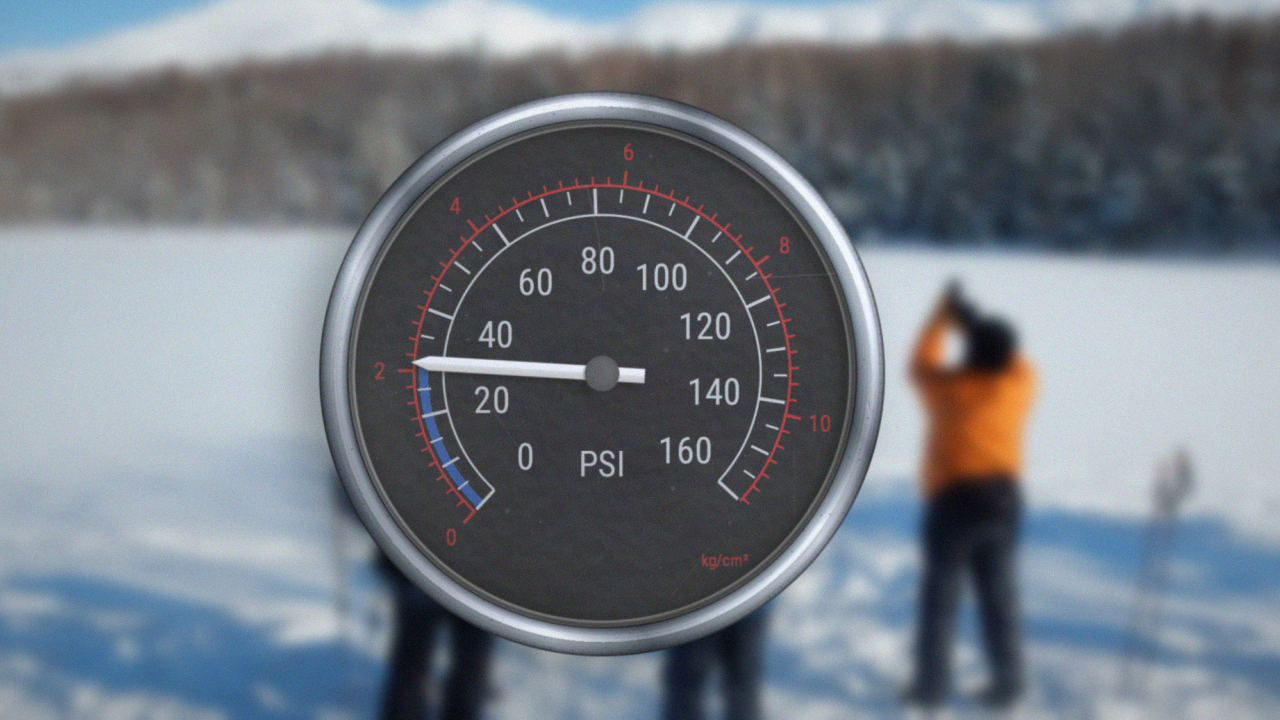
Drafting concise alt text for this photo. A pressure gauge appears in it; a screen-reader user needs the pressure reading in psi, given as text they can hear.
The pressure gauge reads 30 psi
